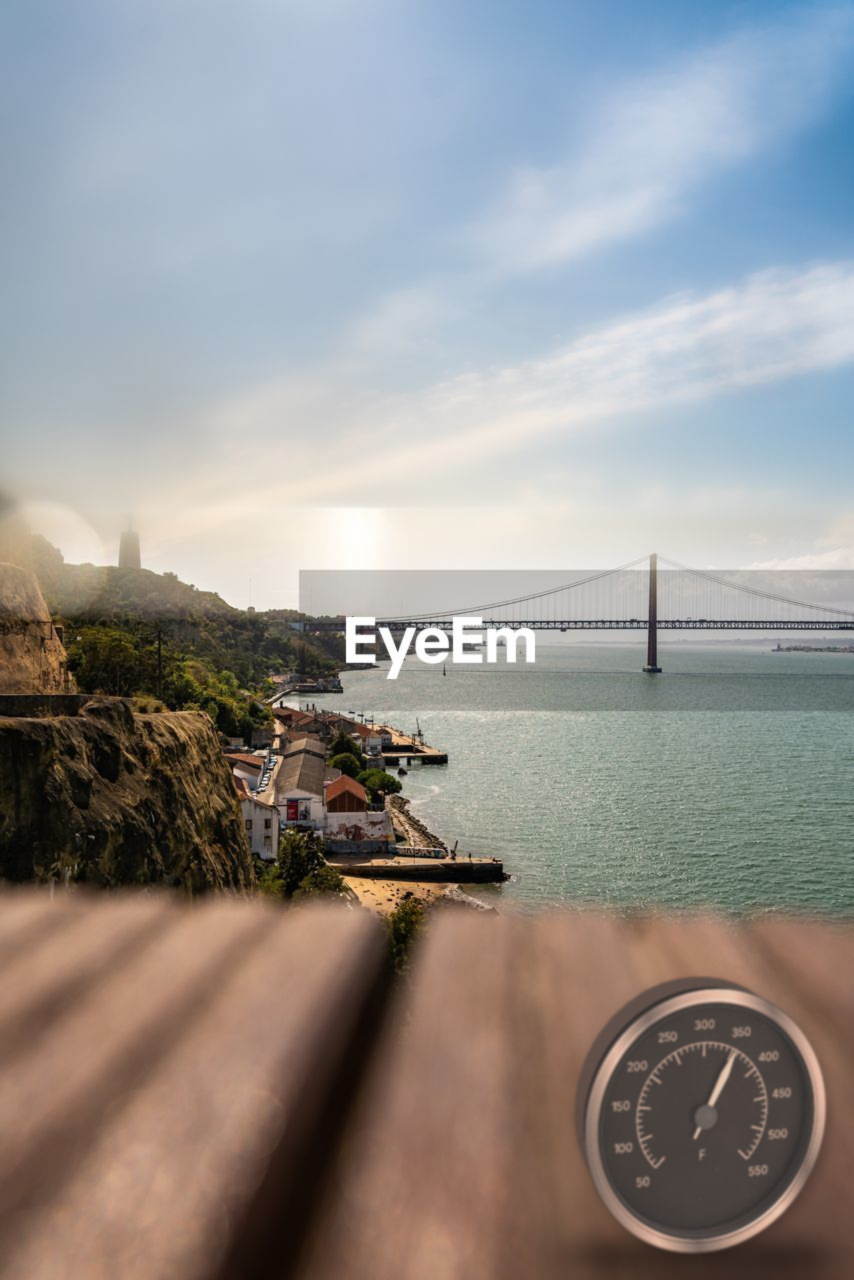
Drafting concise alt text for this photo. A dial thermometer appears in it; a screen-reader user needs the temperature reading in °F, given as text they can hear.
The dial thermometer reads 350 °F
